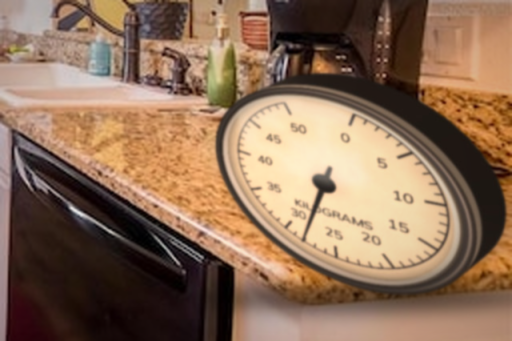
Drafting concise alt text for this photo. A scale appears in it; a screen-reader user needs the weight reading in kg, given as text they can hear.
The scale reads 28 kg
